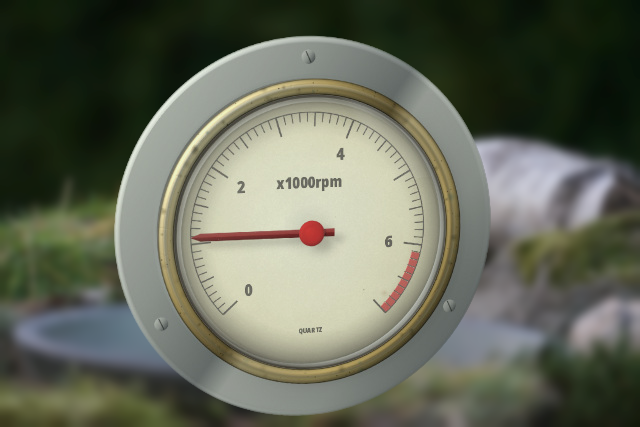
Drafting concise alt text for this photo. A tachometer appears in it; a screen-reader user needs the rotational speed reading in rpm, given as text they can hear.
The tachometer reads 1100 rpm
